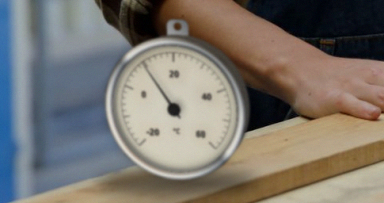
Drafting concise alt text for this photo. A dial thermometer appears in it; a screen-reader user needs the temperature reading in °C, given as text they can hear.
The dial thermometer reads 10 °C
